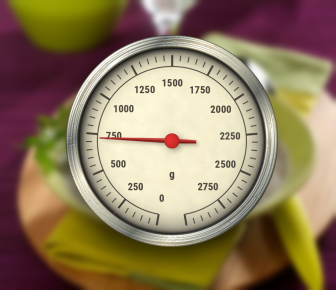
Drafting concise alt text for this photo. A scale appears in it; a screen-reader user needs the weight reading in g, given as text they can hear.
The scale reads 725 g
